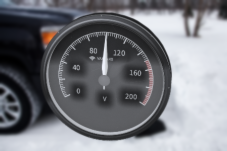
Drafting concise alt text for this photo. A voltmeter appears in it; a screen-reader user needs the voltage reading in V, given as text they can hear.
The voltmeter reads 100 V
